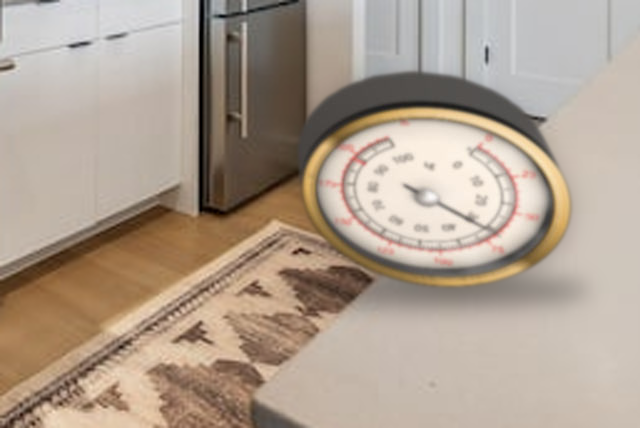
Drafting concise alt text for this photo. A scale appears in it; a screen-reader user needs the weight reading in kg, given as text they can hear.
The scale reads 30 kg
